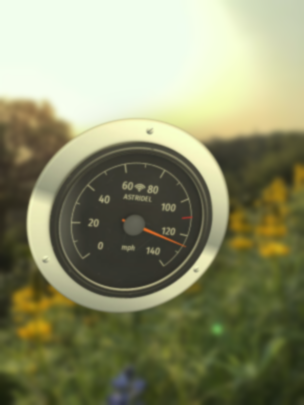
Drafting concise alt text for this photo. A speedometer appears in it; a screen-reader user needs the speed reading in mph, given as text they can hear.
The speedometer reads 125 mph
